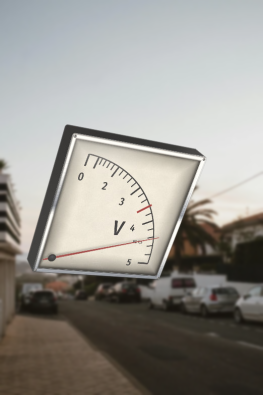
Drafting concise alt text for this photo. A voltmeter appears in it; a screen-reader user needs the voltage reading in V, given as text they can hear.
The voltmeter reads 4.4 V
